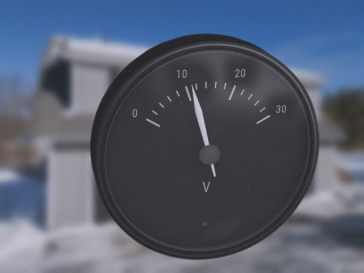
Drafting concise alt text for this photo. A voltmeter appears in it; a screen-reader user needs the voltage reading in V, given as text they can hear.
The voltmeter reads 11 V
